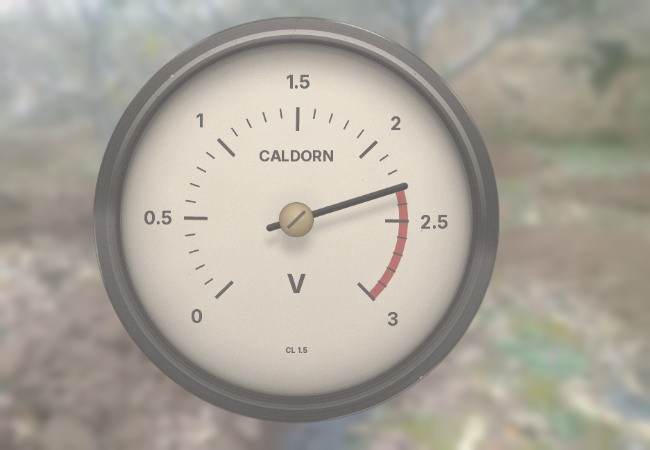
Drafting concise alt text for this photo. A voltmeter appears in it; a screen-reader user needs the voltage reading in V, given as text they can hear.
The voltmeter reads 2.3 V
